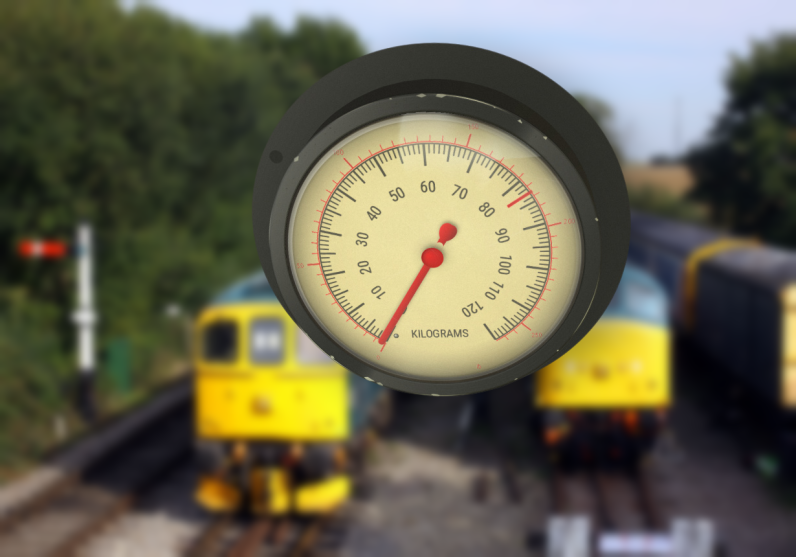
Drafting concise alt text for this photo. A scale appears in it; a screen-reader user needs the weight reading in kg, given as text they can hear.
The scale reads 1 kg
